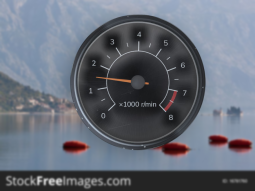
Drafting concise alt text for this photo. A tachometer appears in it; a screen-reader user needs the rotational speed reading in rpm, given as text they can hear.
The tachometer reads 1500 rpm
